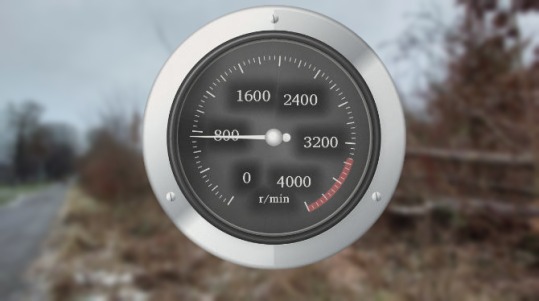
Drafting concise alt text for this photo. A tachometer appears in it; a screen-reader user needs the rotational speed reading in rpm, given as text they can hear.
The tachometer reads 750 rpm
